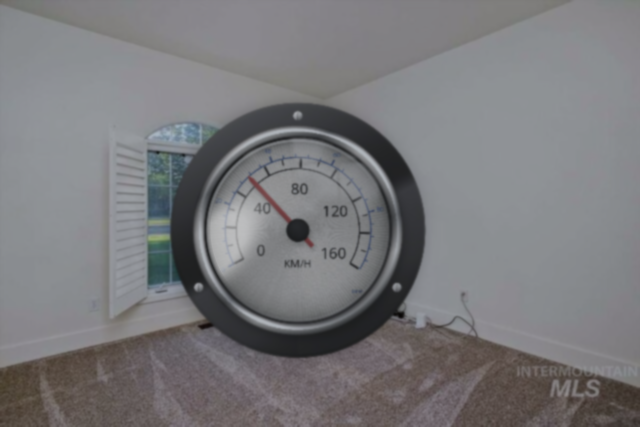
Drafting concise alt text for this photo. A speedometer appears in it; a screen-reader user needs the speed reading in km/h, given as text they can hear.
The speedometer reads 50 km/h
